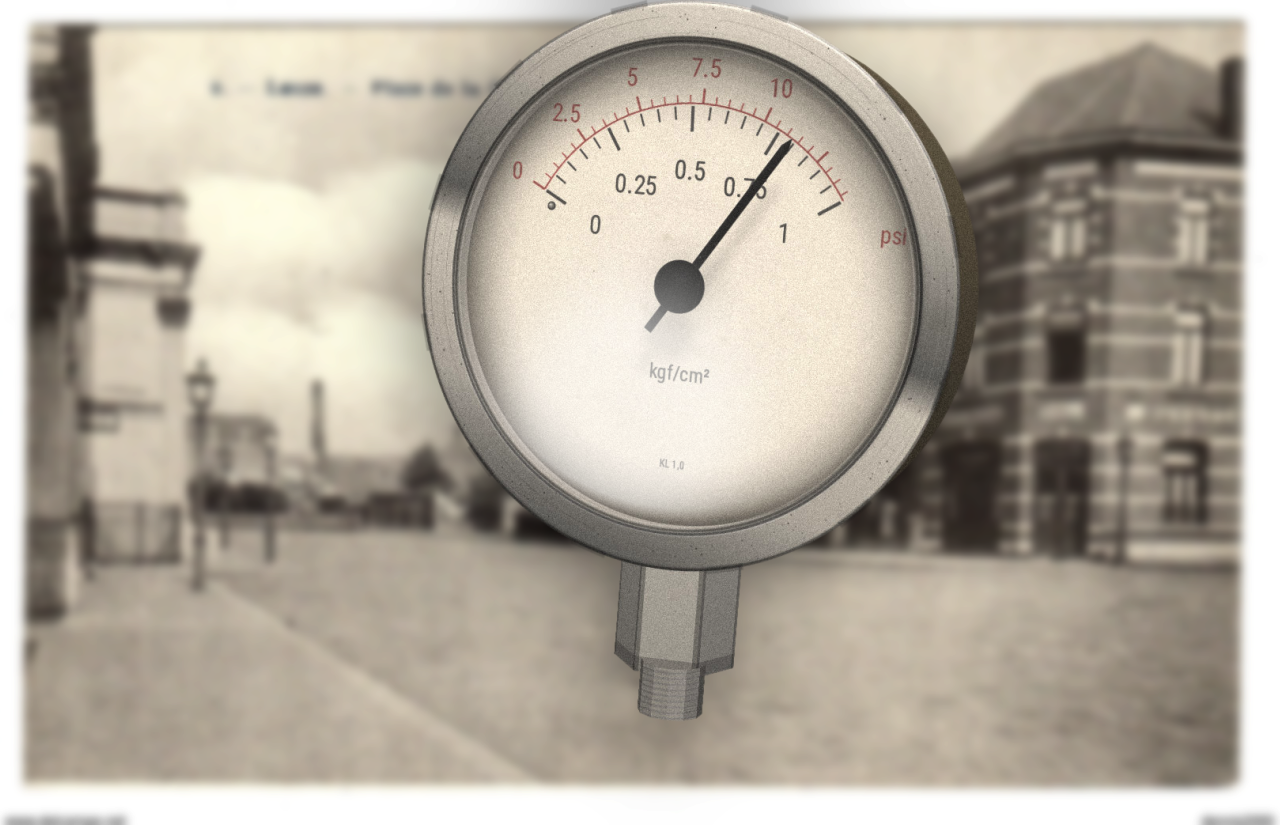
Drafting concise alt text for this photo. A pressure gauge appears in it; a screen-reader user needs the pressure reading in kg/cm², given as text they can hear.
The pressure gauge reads 0.8 kg/cm²
